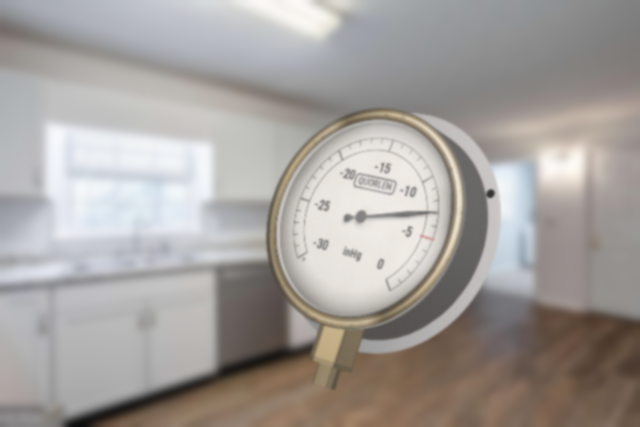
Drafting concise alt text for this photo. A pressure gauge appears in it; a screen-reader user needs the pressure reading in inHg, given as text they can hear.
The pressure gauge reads -7 inHg
